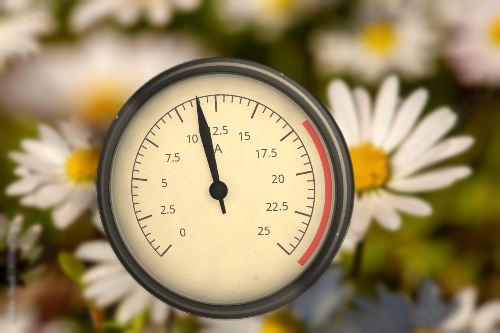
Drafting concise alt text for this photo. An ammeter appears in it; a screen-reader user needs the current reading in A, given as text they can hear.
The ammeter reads 11.5 A
